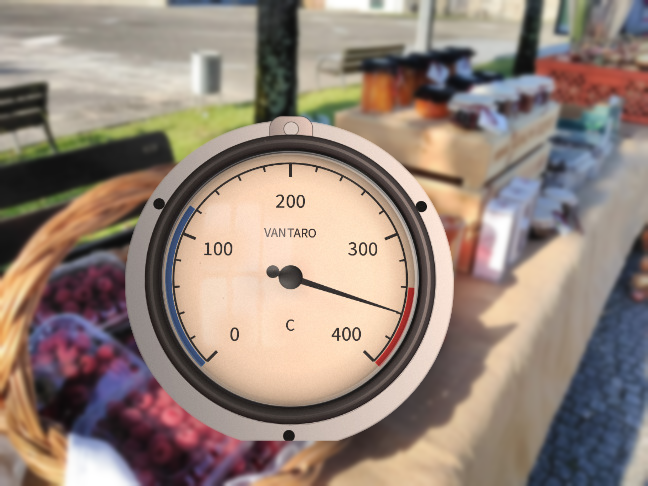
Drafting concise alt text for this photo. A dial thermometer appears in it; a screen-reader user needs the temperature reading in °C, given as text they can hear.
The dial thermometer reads 360 °C
